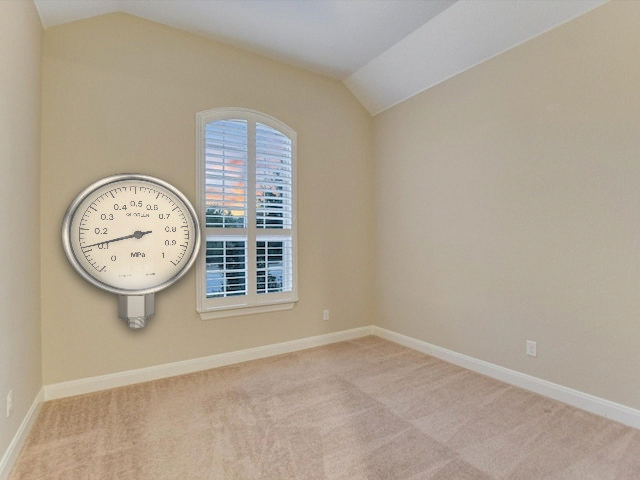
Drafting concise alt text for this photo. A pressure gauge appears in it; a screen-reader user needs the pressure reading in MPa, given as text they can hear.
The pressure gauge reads 0.12 MPa
